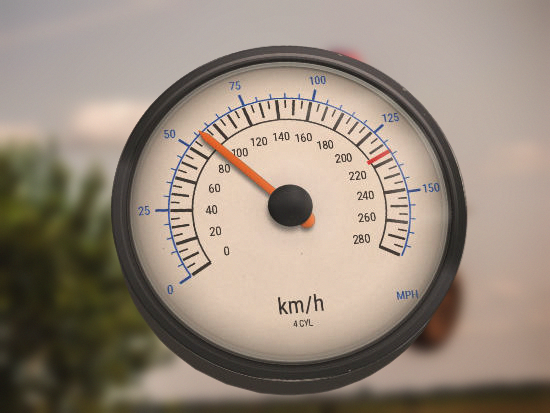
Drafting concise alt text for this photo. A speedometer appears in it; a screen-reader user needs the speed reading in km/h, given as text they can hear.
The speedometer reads 90 km/h
